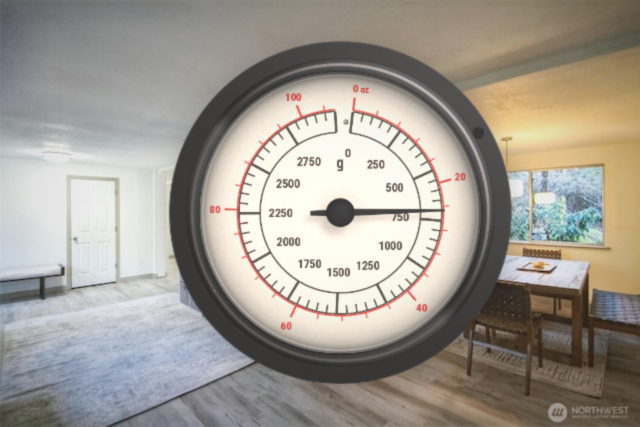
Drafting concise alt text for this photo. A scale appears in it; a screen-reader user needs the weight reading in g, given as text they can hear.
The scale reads 700 g
